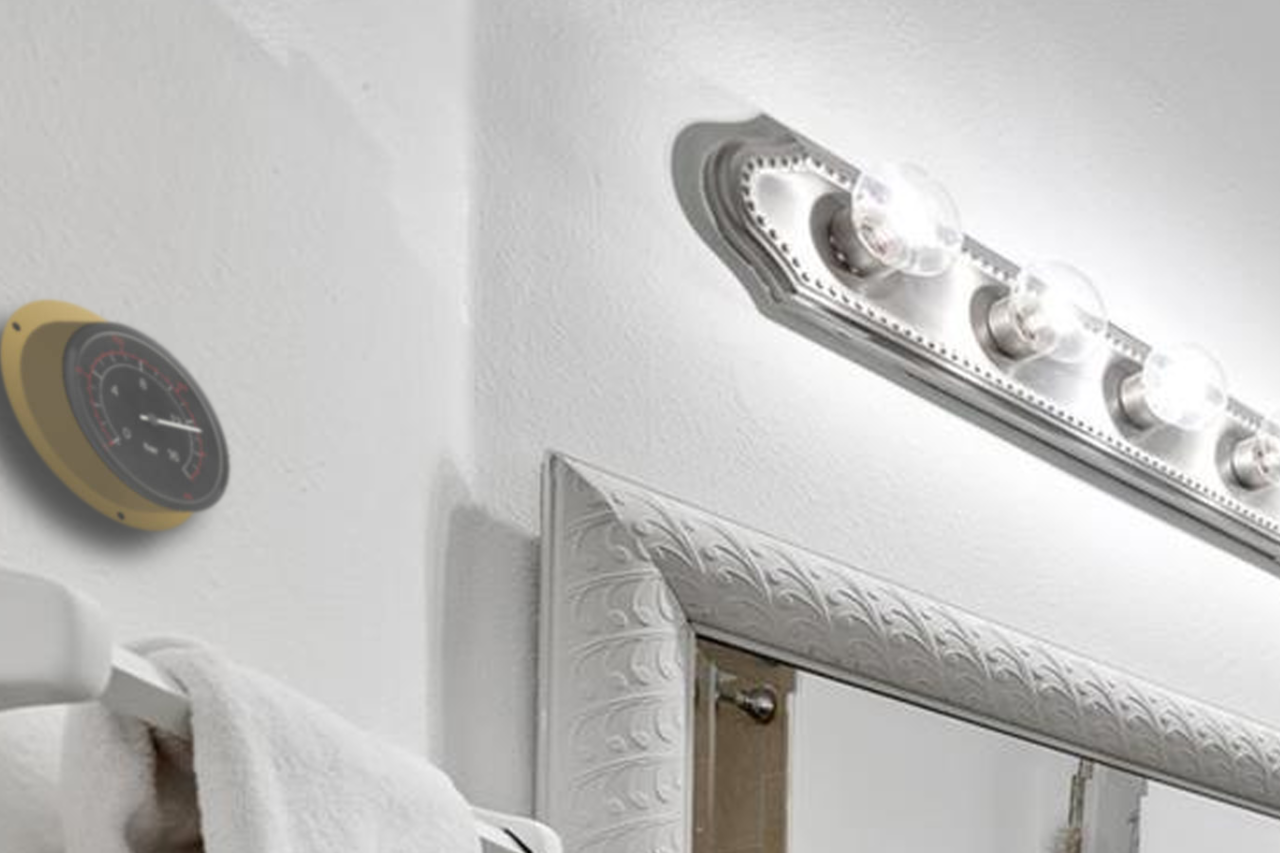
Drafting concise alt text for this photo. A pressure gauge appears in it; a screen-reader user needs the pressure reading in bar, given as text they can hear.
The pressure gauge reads 12.5 bar
